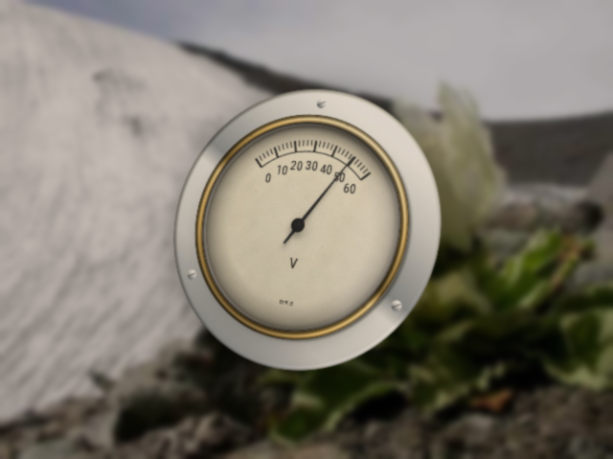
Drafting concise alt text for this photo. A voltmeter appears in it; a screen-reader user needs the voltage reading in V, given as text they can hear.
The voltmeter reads 50 V
